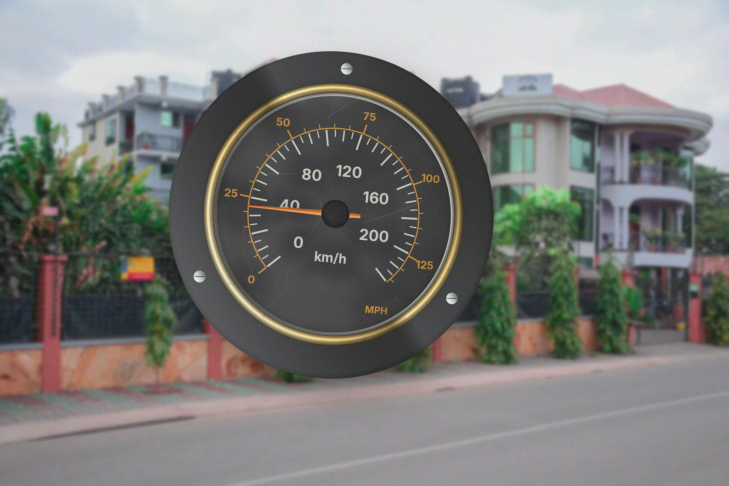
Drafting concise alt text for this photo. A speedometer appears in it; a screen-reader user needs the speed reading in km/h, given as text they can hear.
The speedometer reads 35 km/h
